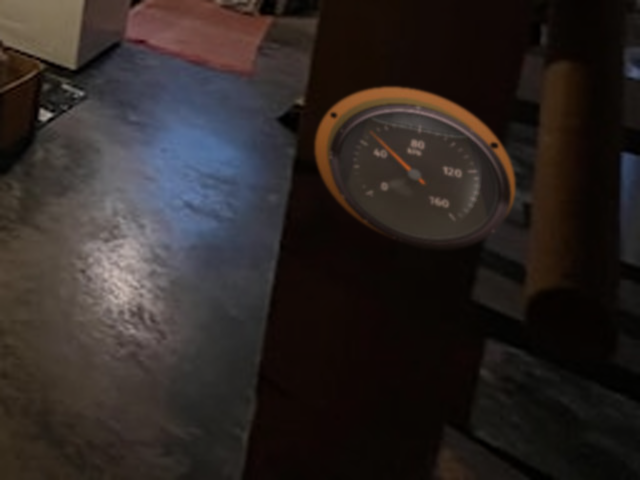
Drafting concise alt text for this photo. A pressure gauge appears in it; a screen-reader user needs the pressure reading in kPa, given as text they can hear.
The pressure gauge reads 50 kPa
